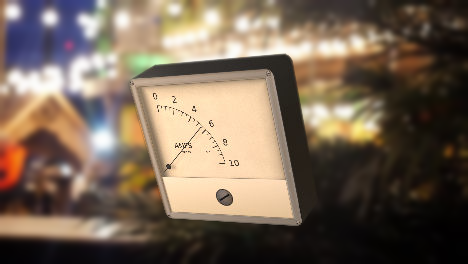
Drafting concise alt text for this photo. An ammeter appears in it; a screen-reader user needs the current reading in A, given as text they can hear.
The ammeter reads 5.5 A
